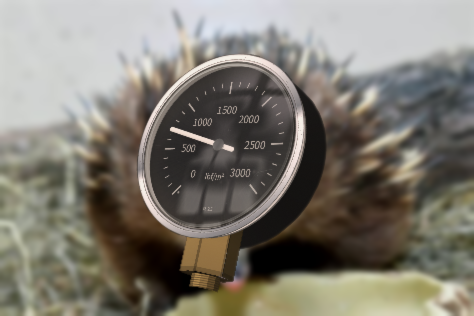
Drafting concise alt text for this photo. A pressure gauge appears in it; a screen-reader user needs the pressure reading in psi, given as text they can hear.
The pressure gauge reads 700 psi
